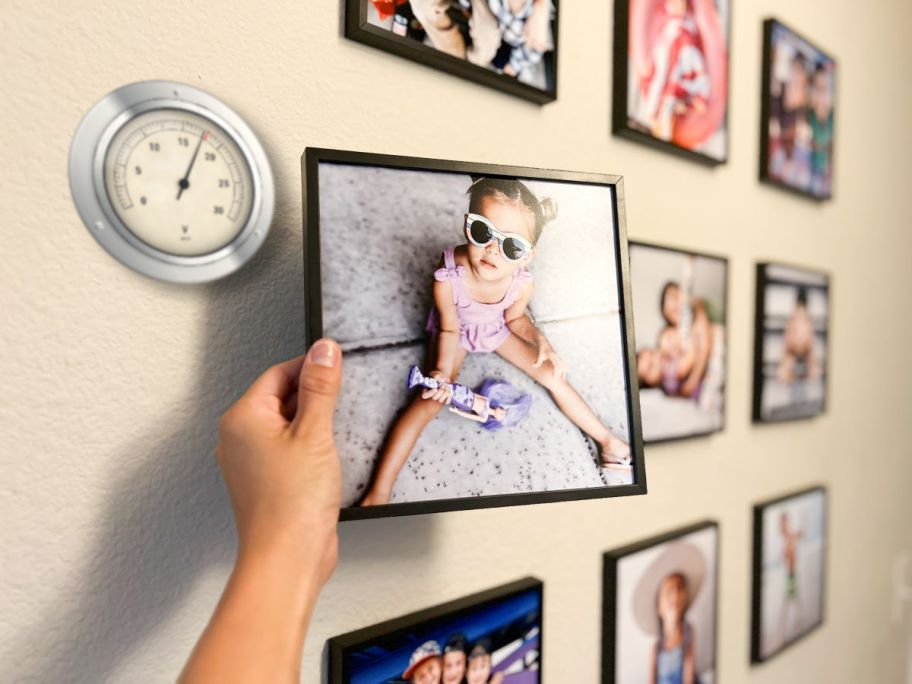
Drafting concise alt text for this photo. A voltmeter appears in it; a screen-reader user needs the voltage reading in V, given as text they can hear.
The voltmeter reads 17.5 V
